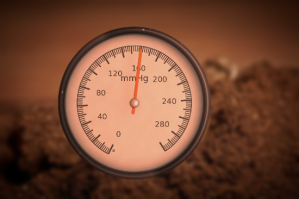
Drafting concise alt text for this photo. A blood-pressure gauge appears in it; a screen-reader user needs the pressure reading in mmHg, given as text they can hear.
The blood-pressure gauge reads 160 mmHg
